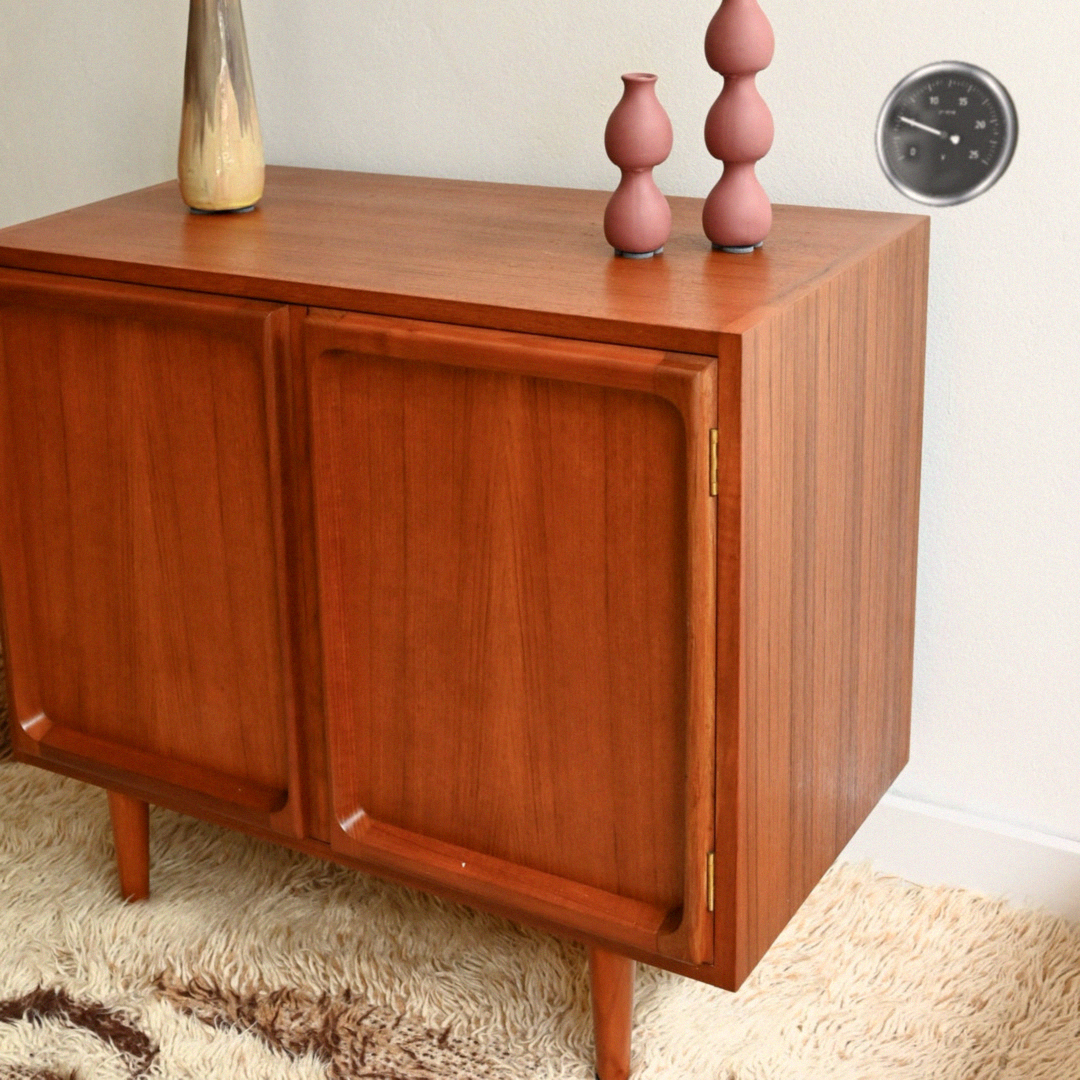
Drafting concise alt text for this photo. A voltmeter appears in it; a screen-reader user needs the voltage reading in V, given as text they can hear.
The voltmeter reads 5 V
